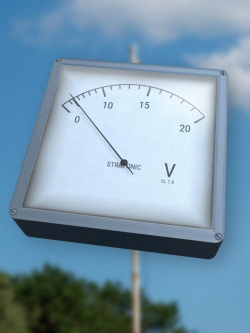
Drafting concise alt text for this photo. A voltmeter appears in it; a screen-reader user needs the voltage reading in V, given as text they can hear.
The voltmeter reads 5 V
